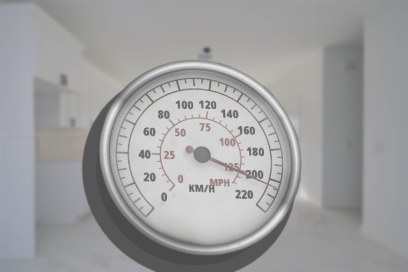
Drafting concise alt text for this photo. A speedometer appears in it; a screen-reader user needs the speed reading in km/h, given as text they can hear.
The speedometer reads 205 km/h
